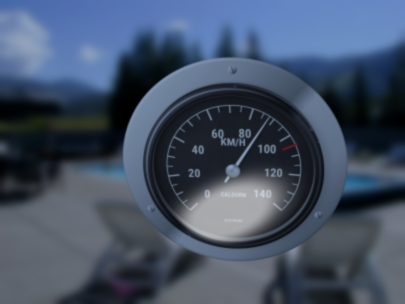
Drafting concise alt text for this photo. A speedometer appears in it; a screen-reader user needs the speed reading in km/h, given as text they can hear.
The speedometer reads 87.5 km/h
